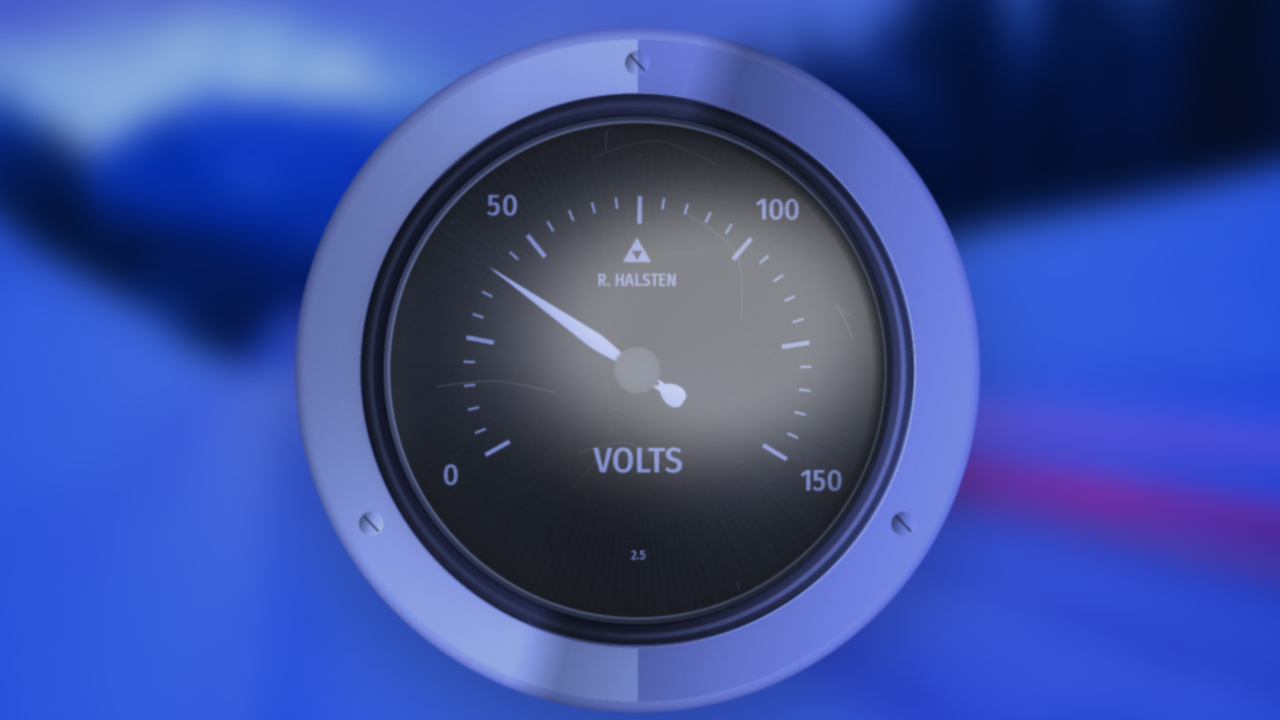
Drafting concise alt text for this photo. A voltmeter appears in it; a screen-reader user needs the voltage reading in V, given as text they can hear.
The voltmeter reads 40 V
